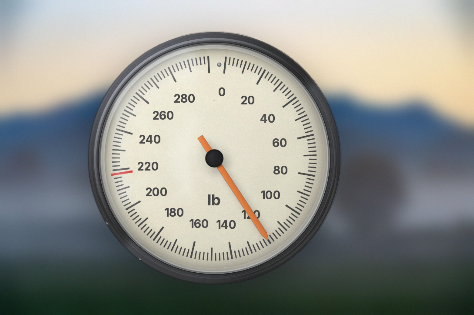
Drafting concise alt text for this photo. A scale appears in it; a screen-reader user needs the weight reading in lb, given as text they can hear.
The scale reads 120 lb
